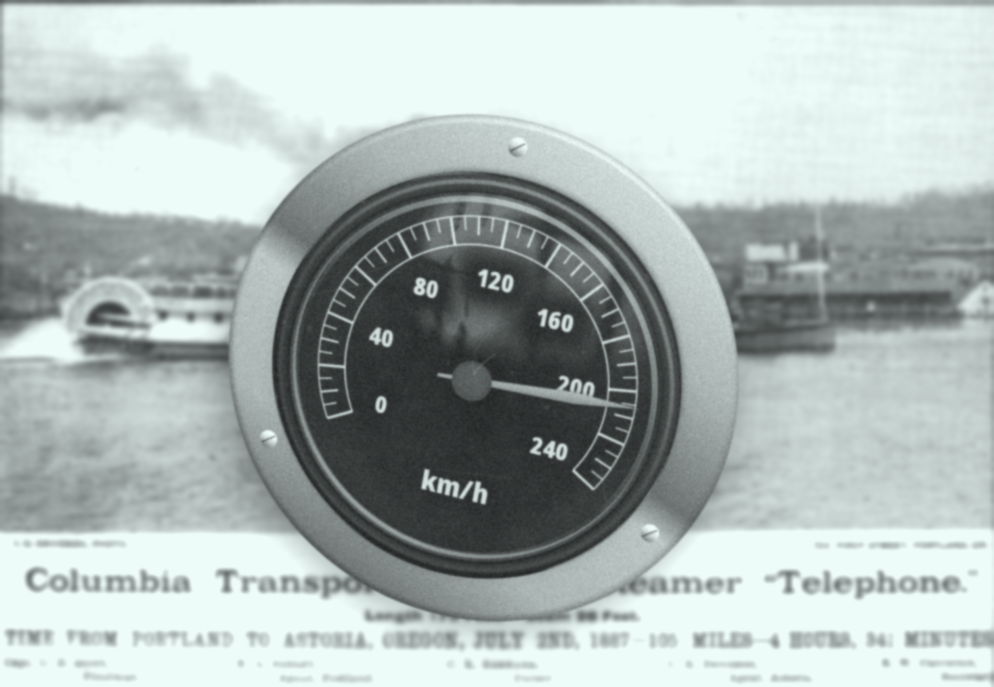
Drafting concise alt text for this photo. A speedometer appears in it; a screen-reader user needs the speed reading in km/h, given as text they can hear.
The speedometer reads 205 km/h
